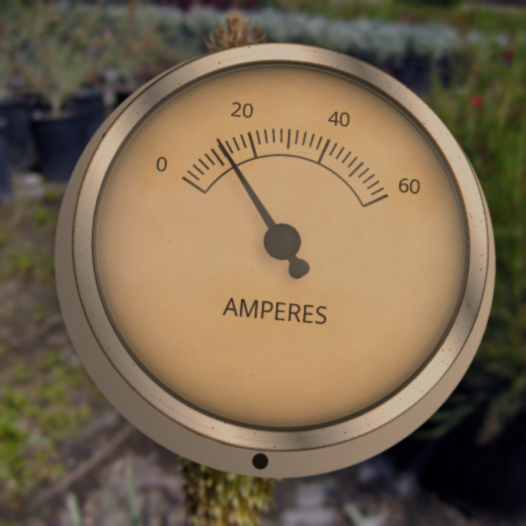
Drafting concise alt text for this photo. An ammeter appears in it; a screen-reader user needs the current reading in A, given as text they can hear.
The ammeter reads 12 A
